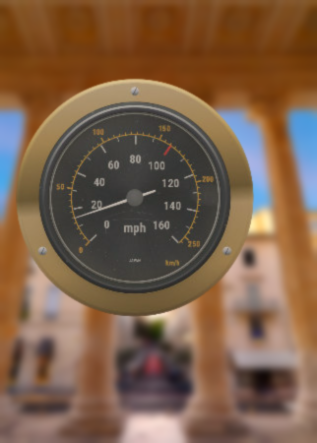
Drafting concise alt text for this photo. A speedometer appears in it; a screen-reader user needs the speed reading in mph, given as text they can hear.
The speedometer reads 15 mph
